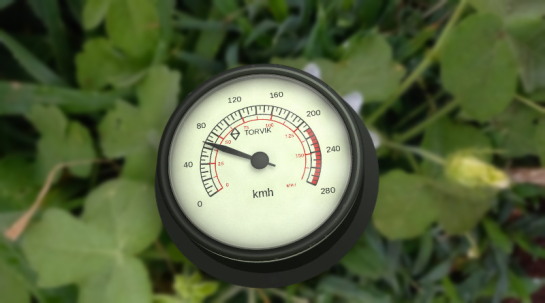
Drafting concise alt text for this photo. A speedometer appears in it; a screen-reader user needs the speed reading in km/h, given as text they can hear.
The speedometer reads 65 km/h
